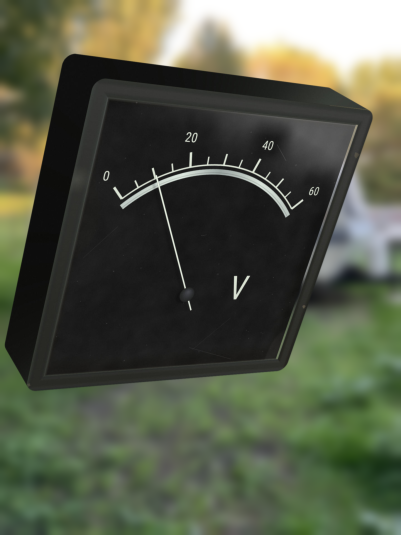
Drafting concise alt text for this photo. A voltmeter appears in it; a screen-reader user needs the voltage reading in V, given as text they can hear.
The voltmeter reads 10 V
